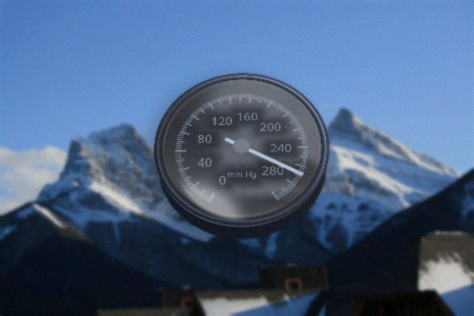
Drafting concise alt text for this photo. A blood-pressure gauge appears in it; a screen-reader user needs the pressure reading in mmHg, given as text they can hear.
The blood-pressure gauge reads 270 mmHg
